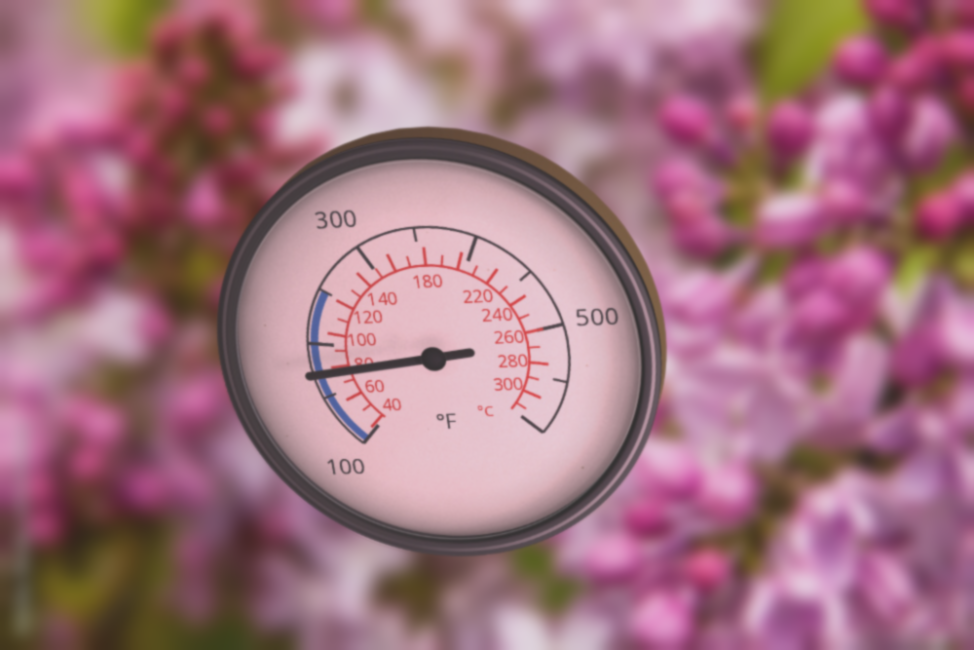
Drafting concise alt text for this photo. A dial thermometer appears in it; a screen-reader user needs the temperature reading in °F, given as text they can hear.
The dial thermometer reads 175 °F
